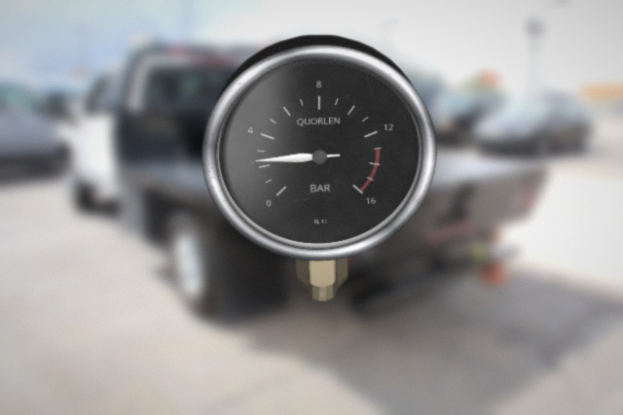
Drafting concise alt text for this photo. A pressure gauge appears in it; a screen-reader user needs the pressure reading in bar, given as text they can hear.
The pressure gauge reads 2.5 bar
